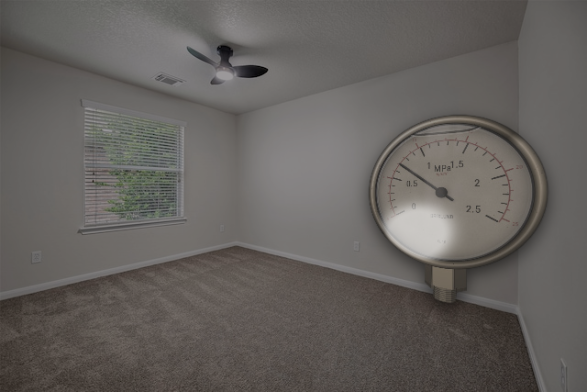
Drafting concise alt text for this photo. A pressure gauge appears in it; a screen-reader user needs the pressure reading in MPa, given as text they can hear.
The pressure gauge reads 0.7 MPa
